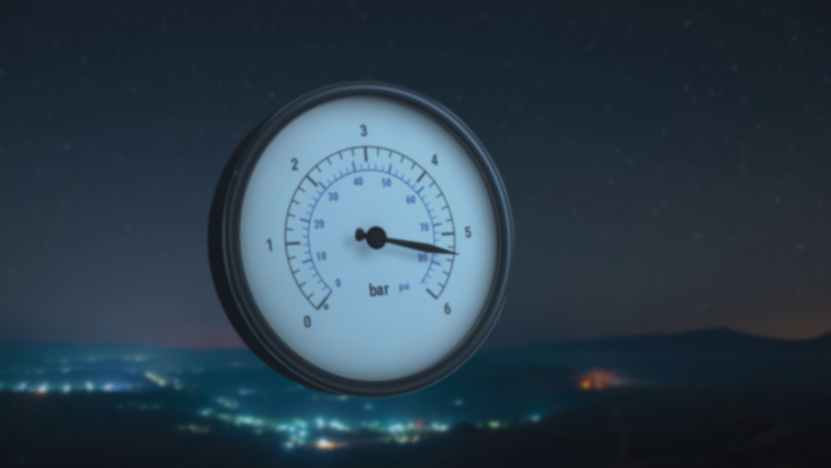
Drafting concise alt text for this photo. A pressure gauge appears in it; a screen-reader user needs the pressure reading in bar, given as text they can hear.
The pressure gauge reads 5.3 bar
